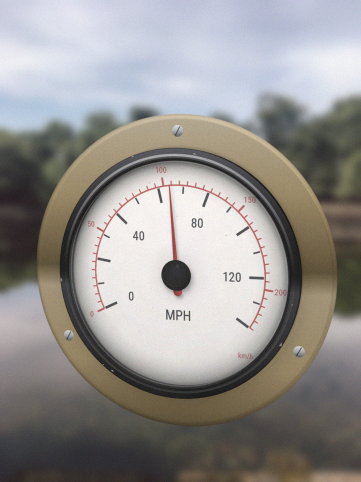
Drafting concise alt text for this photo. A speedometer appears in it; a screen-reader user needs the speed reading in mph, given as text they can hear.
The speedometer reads 65 mph
